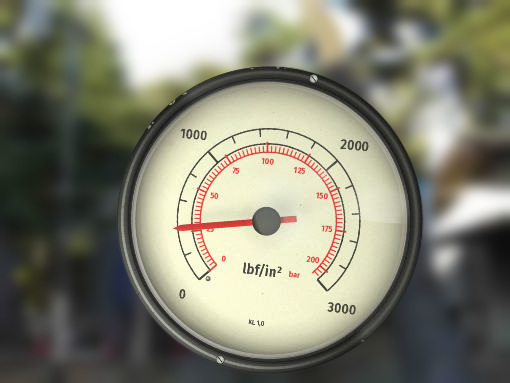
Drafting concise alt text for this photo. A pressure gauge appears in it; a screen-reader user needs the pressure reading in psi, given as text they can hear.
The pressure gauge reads 400 psi
